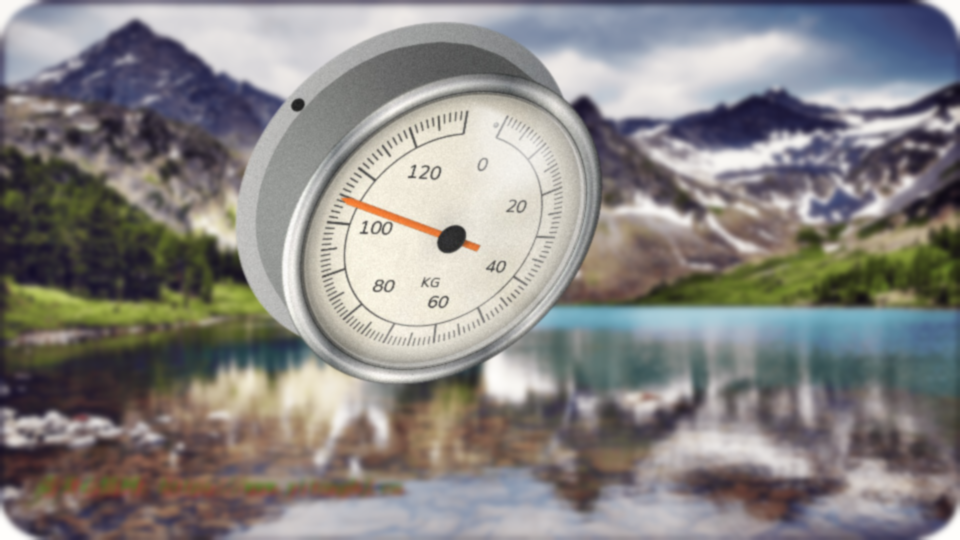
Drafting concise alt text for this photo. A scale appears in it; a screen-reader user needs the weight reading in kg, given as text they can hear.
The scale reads 105 kg
